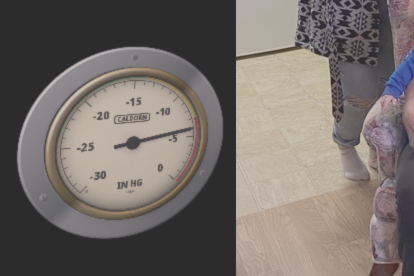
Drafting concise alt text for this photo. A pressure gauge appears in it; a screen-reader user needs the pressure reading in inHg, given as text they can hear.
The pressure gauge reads -6 inHg
